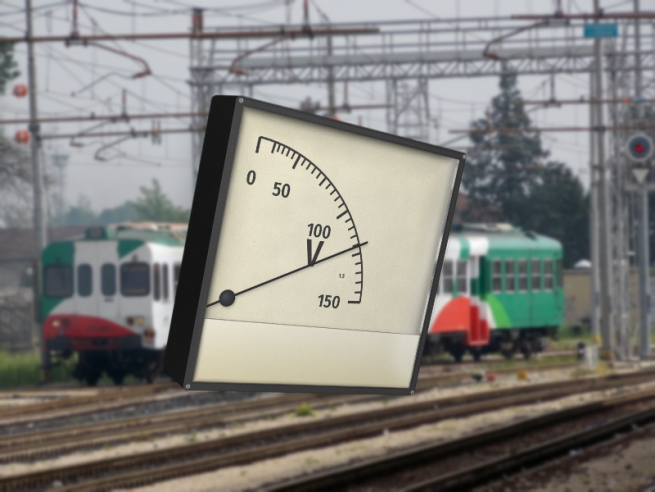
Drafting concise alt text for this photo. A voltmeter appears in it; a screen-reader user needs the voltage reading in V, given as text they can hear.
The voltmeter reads 120 V
